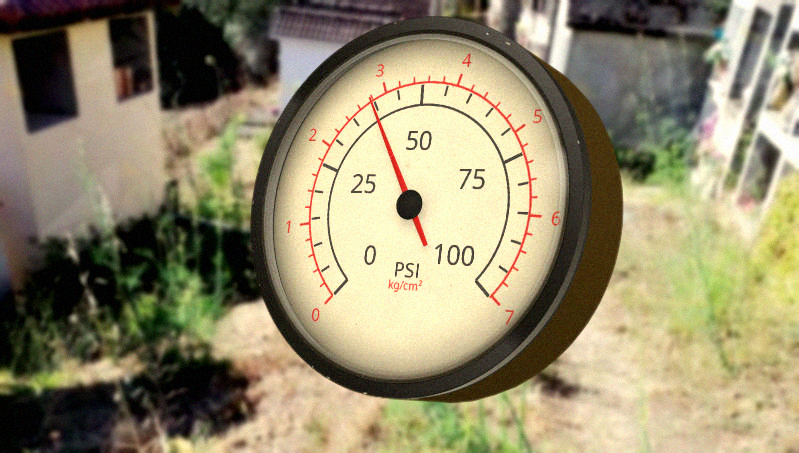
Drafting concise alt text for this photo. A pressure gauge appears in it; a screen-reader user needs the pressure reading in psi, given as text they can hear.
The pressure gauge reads 40 psi
